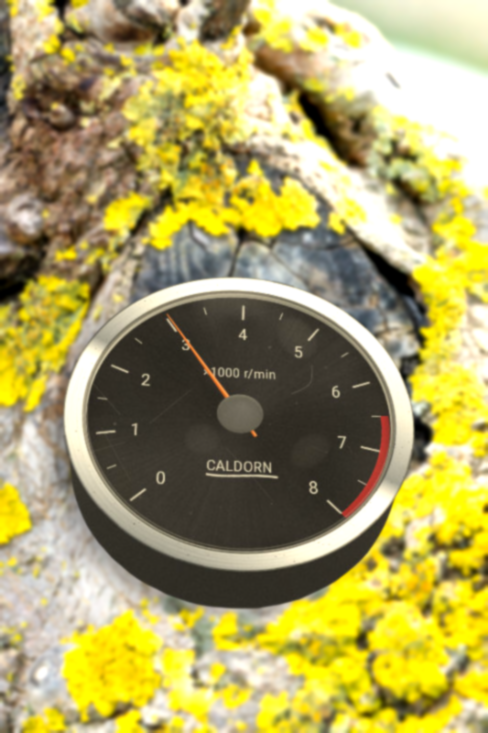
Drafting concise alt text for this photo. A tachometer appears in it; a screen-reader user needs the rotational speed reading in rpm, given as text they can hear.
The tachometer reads 3000 rpm
